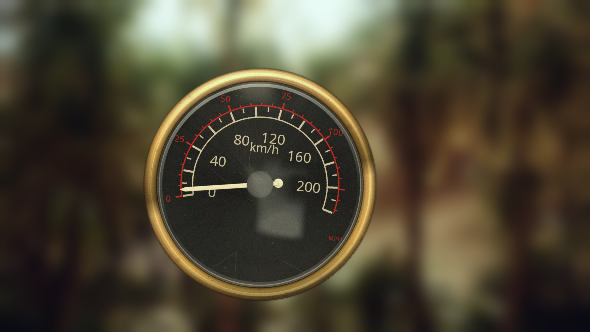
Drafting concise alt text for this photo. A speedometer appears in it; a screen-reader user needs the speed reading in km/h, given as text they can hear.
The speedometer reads 5 km/h
